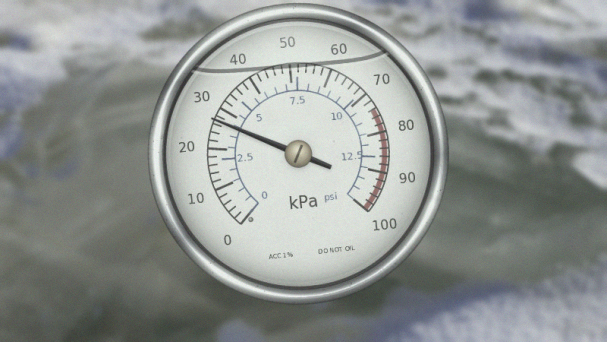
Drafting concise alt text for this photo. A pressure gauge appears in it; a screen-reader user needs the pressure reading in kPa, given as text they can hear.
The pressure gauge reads 27 kPa
